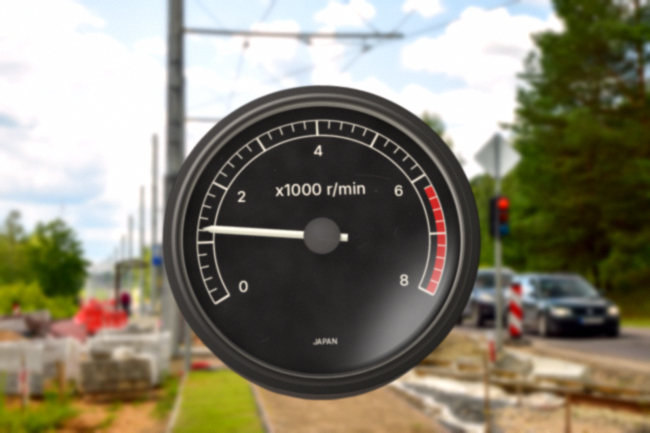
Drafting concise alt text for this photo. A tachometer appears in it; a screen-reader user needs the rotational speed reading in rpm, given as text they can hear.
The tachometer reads 1200 rpm
